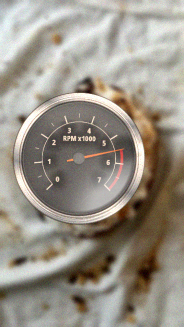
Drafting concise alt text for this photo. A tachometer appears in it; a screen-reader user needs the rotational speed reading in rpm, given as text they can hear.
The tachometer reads 5500 rpm
